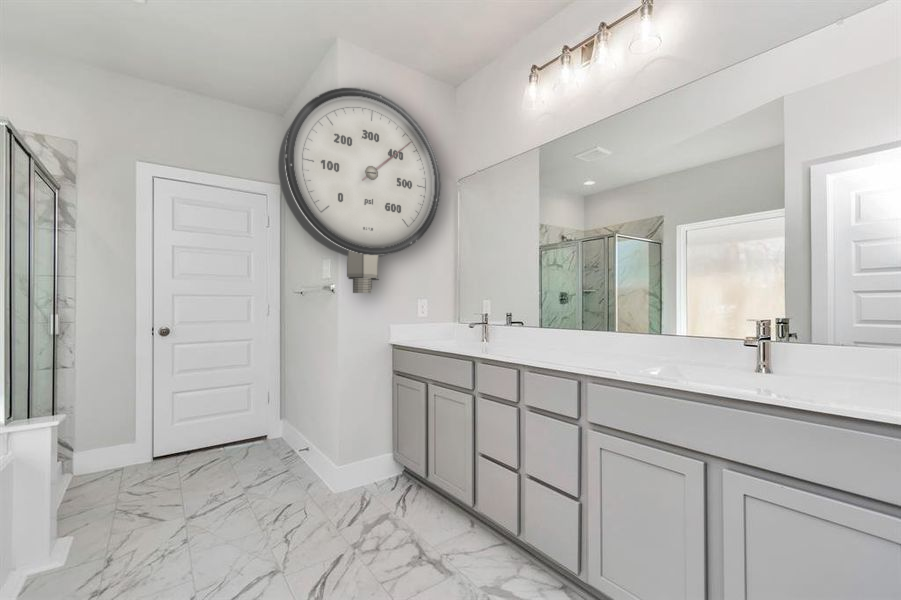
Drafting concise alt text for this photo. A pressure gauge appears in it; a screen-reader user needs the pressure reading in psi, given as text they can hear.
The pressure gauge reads 400 psi
